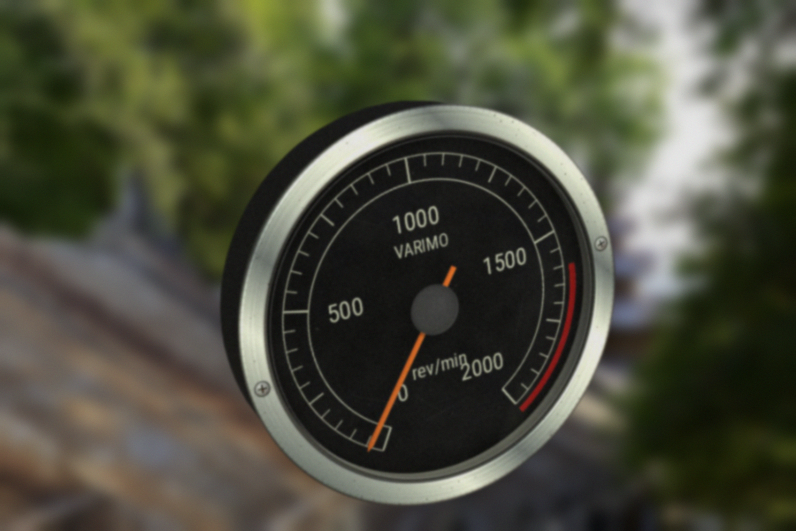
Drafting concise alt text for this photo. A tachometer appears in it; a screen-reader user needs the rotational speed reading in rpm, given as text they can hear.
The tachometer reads 50 rpm
